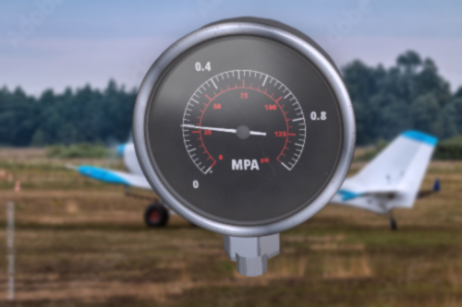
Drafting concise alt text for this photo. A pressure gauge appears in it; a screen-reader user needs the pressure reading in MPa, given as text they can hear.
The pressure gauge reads 0.2 MPa
